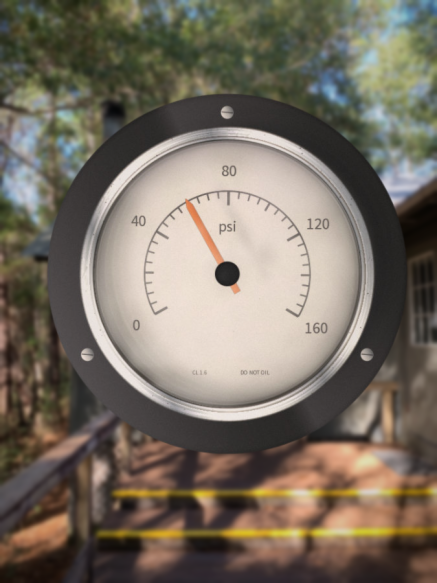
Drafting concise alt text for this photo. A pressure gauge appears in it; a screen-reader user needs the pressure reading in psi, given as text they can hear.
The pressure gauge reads 60 psi
